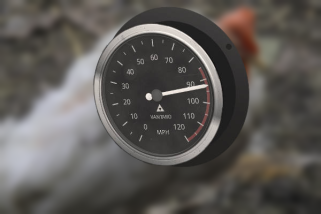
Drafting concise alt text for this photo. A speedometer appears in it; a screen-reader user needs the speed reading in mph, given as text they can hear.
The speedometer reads 92.5 mph
